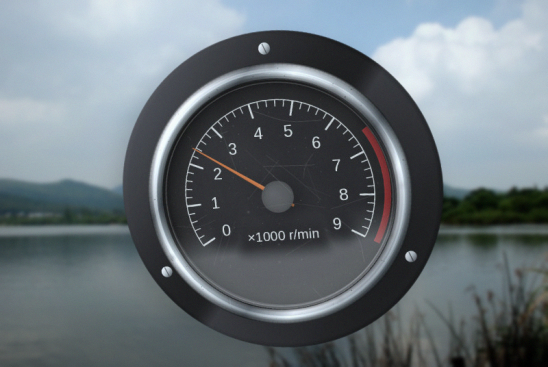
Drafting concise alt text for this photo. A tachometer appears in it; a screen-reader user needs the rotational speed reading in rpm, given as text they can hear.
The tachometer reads 2400 rpm
